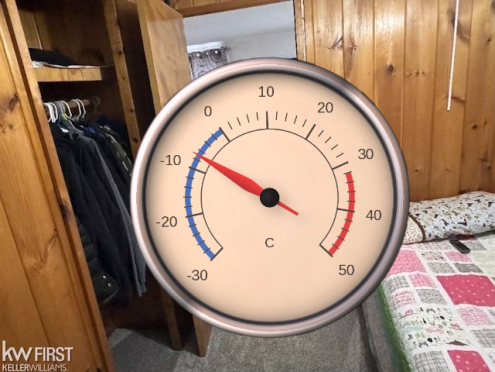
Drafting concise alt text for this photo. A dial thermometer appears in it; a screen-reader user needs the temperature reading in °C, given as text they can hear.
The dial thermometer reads -7 °C
